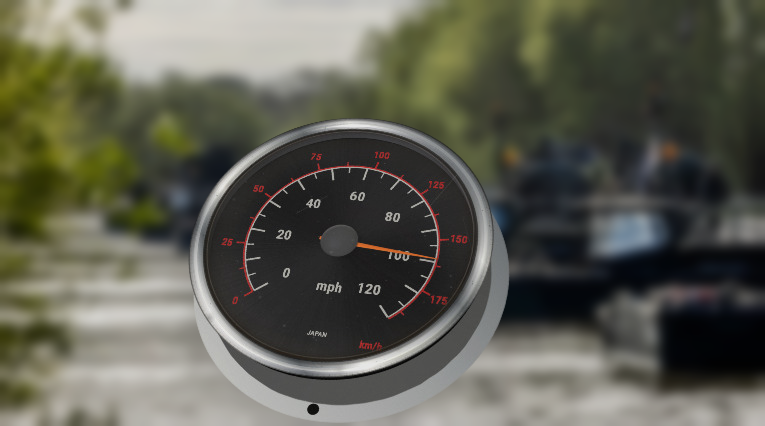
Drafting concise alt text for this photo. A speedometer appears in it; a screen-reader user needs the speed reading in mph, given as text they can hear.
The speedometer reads 100 mph
